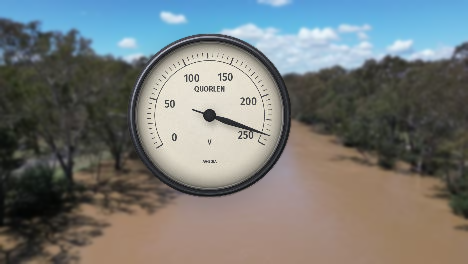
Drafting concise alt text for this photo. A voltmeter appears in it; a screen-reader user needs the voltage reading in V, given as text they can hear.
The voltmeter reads 240 V
